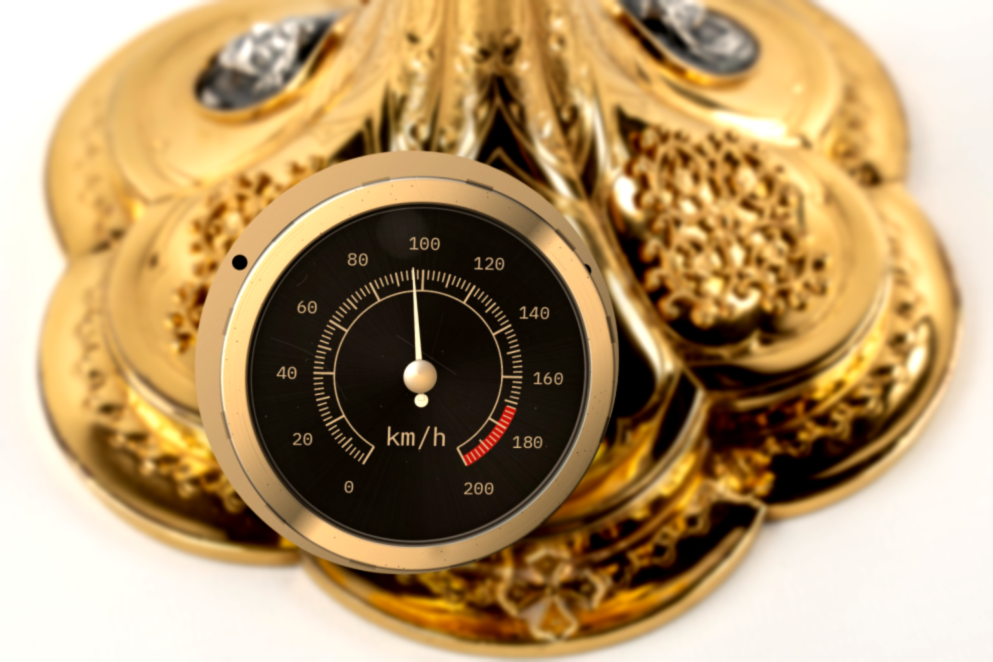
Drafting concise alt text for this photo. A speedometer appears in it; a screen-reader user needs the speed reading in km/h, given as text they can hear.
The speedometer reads 96 km/h
